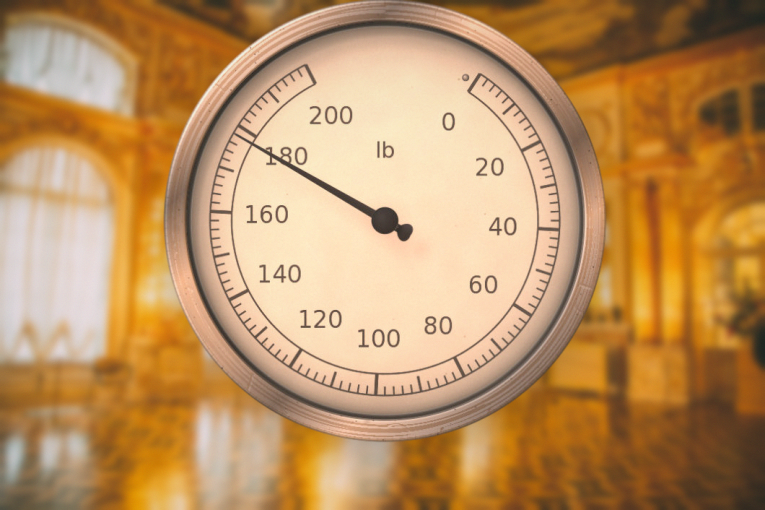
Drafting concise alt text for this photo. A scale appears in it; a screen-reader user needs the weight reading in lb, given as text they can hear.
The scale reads 178 lb
